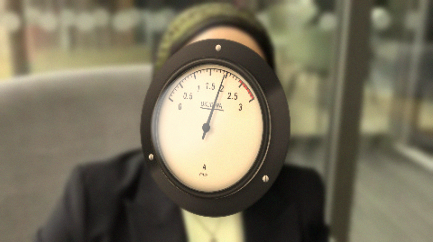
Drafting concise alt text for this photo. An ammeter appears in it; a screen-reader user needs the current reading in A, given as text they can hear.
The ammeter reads 2 A
